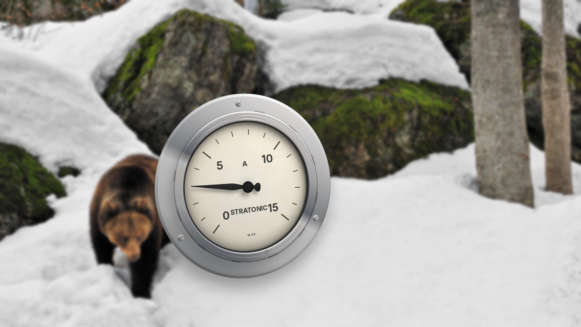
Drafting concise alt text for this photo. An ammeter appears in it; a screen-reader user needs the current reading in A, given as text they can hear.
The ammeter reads 3 A
